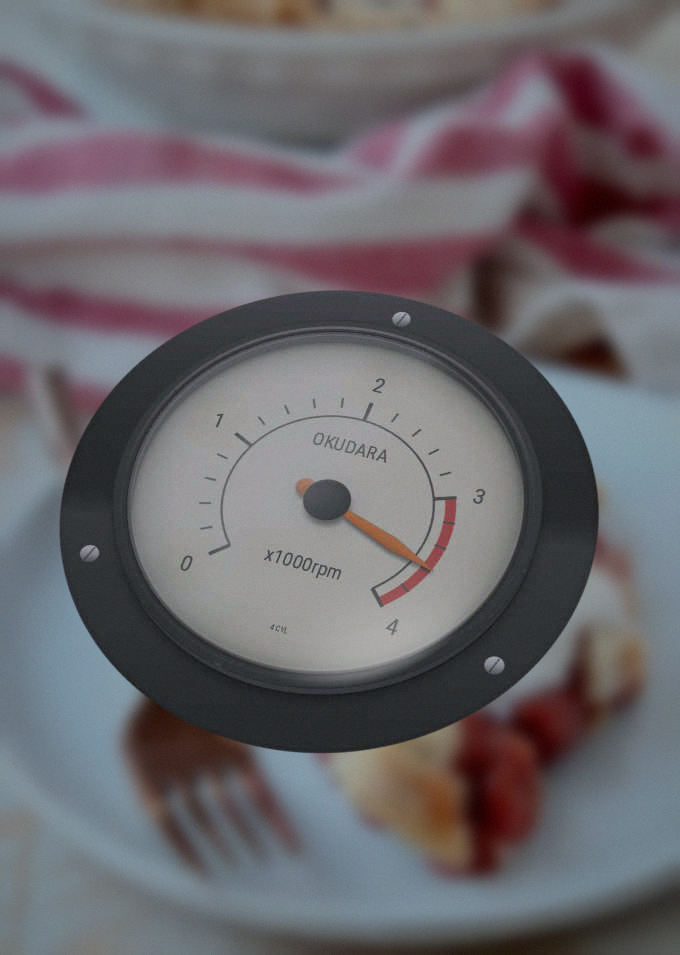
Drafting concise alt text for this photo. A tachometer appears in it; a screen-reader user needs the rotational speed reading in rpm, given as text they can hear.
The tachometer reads 3600 rpm
